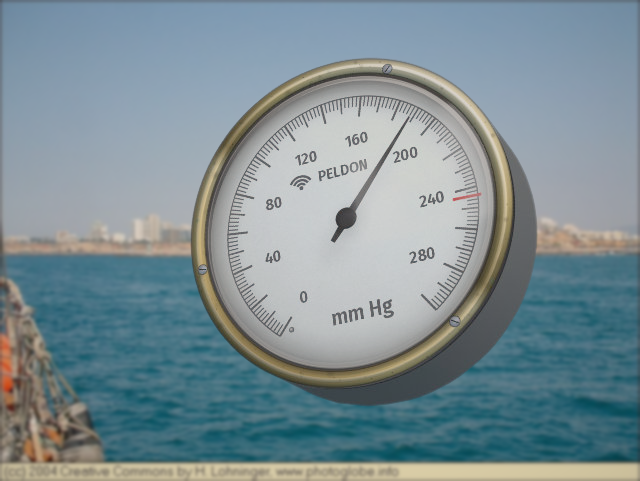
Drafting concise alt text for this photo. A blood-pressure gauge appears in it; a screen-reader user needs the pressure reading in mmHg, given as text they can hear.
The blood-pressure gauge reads 190 mmHg
